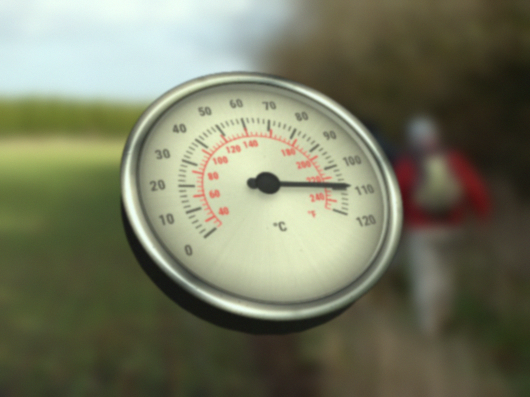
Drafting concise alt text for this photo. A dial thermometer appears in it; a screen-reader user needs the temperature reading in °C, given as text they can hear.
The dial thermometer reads 110 °C
